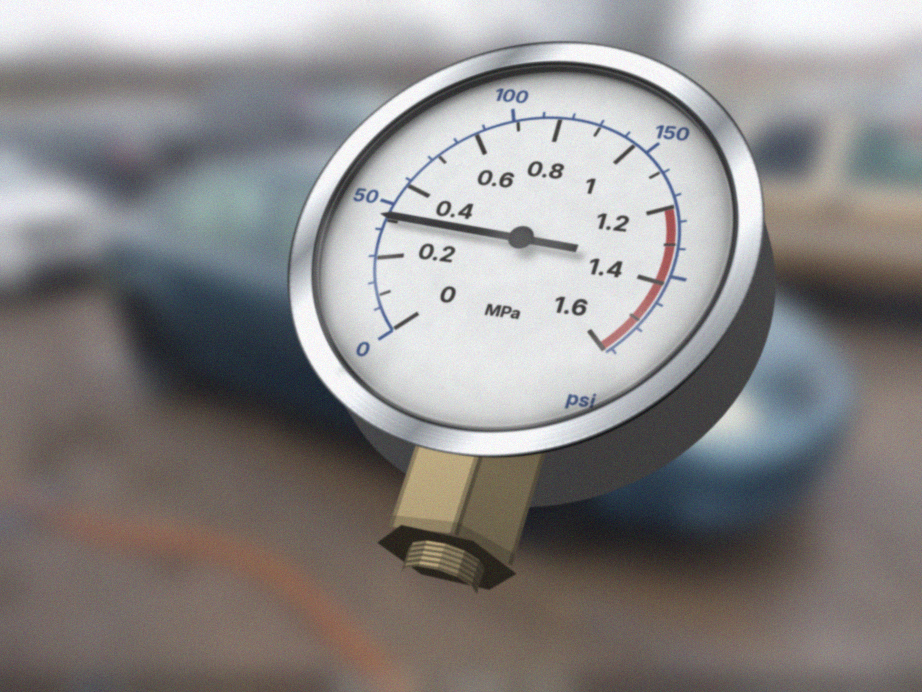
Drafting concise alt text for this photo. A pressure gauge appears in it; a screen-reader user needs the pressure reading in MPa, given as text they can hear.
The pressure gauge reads 0.3 MPa
